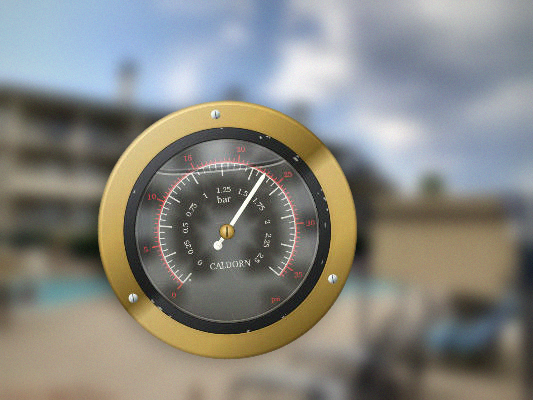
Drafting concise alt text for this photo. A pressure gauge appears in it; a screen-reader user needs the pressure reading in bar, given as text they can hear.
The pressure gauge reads 1.6 bar
